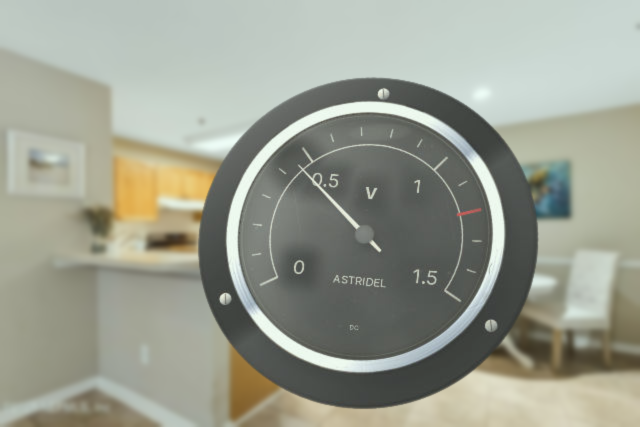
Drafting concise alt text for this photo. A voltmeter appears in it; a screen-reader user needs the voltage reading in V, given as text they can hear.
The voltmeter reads 0.45 V
